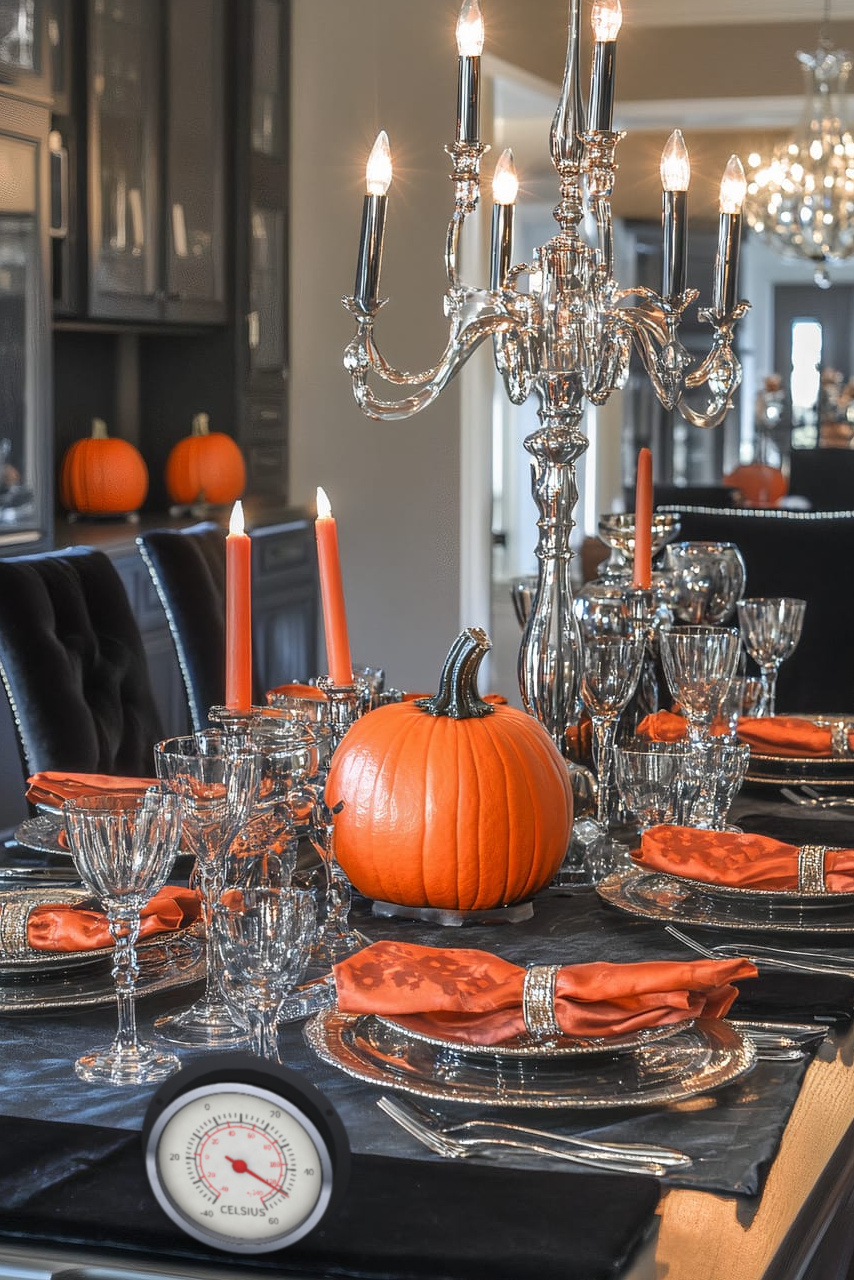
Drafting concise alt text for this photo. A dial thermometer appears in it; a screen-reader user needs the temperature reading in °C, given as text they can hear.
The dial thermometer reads 50 °C
